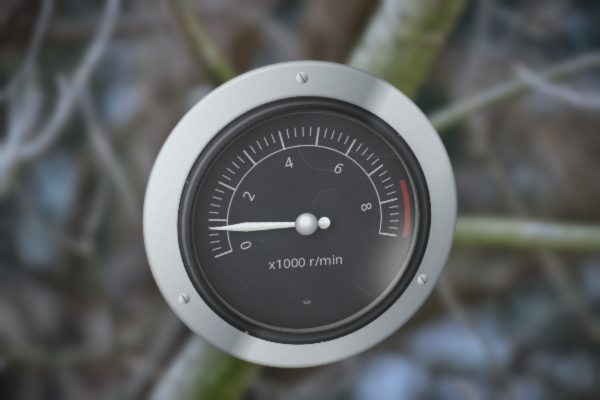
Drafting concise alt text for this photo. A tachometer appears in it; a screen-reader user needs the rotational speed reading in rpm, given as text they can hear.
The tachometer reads 800 rpm
